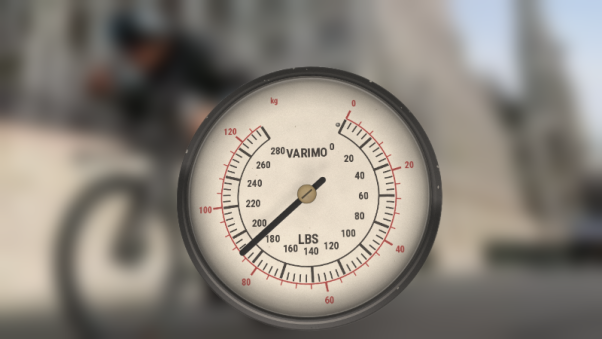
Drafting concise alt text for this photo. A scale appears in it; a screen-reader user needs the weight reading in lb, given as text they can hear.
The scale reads 188 lb
